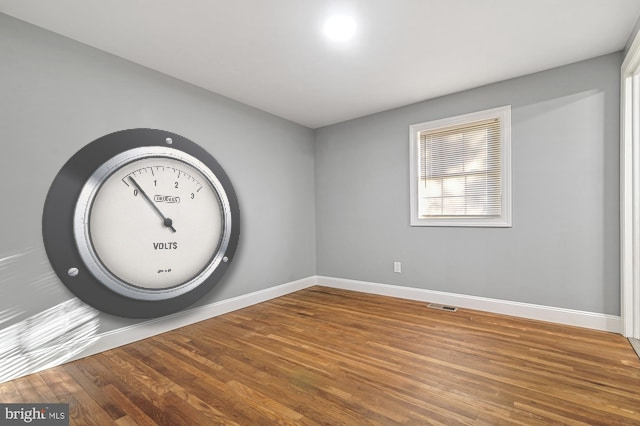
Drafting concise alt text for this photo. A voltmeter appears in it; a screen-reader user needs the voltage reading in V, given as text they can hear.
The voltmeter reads 0.2 V
